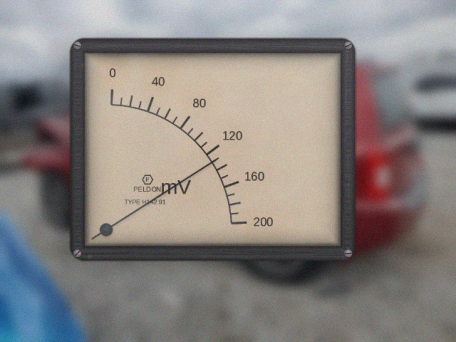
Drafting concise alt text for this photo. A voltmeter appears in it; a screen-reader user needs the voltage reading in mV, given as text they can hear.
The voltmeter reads 130 mV
